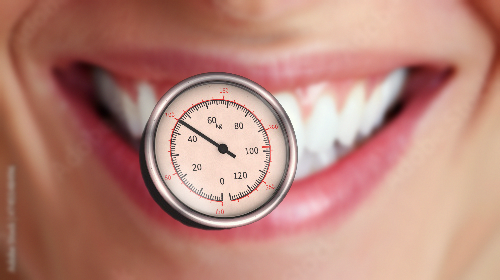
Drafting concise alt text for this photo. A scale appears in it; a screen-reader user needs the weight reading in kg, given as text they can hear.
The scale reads 45 kg
